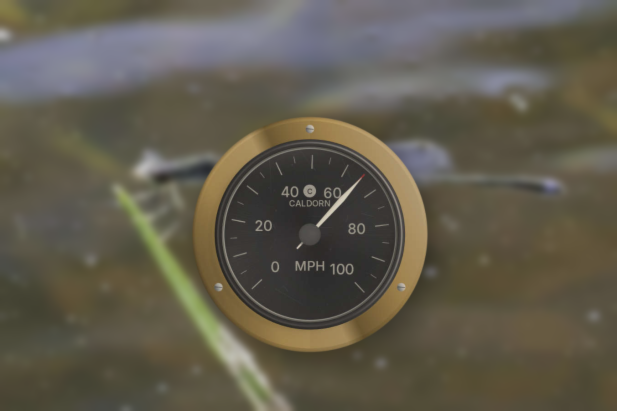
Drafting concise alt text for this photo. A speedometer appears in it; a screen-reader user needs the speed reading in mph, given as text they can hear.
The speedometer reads 65 mph
